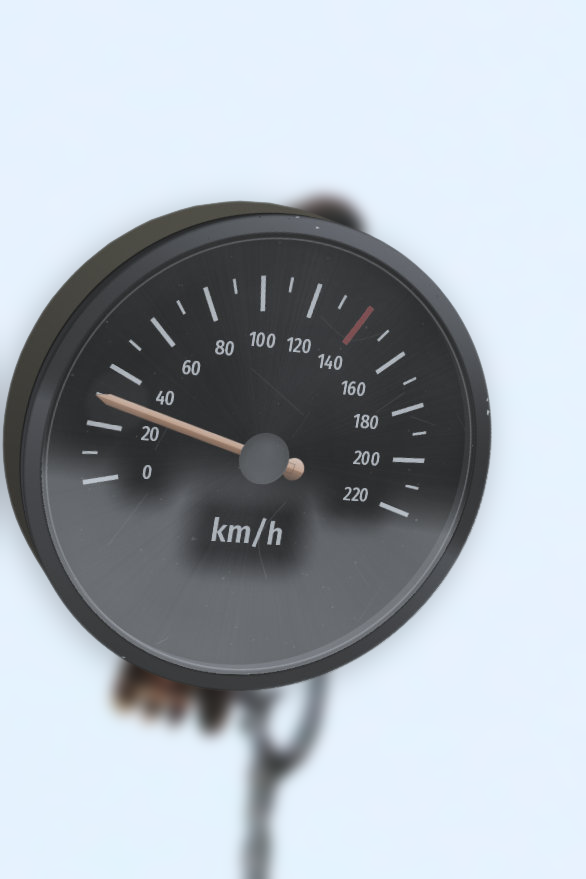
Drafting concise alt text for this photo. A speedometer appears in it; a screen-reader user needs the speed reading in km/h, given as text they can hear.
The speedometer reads 30 km/h
